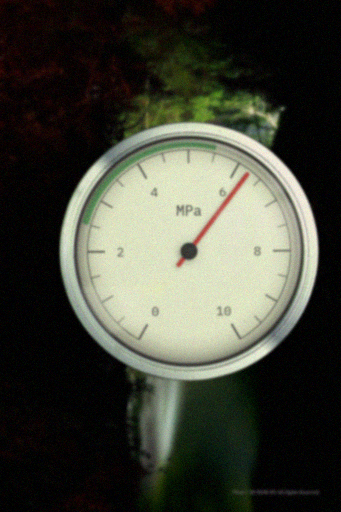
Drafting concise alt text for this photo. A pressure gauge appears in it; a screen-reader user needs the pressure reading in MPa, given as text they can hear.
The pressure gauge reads 6.25 MPa
